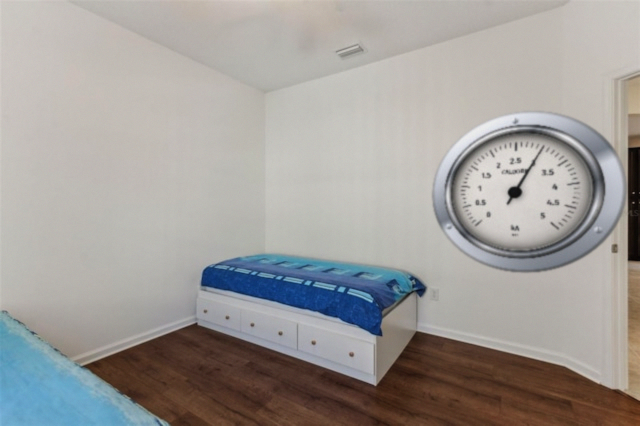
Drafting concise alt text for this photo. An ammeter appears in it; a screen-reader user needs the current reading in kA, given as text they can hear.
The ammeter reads 3 kA
